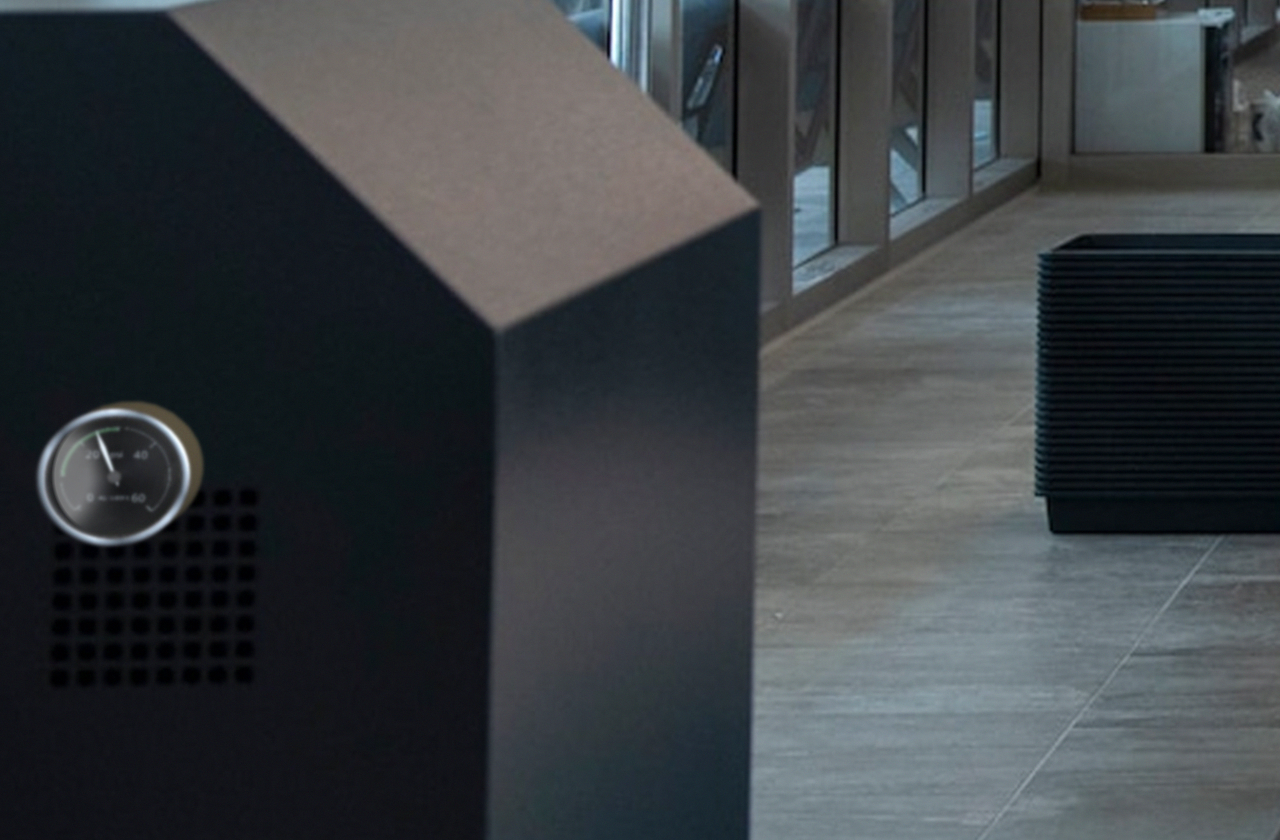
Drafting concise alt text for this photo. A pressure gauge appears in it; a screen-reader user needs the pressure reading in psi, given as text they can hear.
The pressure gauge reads 25 psi
